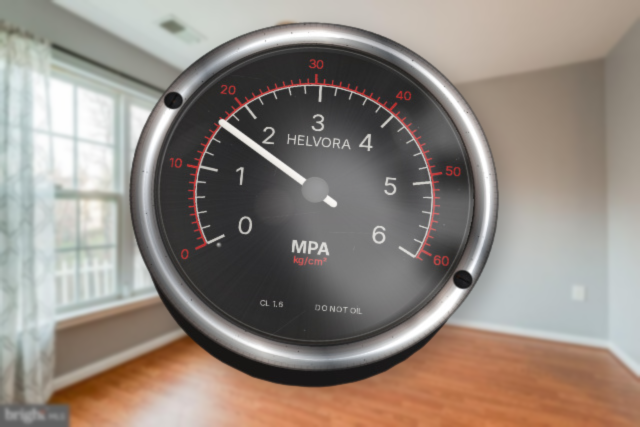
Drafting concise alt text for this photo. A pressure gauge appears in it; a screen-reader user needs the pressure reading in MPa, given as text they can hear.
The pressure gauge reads 1.6 MPa
